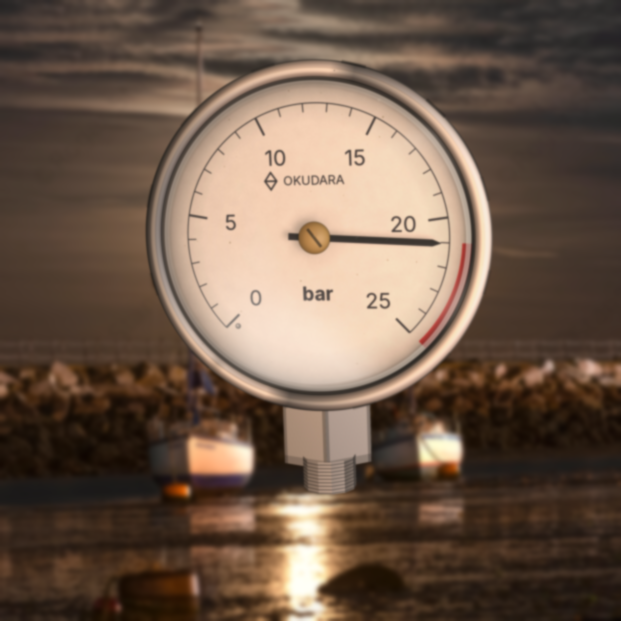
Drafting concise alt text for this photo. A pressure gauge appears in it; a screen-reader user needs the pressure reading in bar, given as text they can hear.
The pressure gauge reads 21 bar
